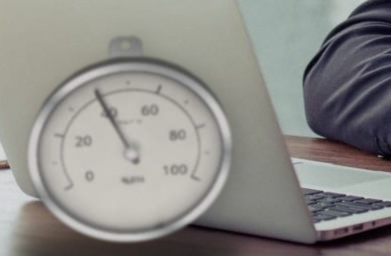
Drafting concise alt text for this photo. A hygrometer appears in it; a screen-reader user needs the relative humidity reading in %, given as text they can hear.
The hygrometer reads 40 %
